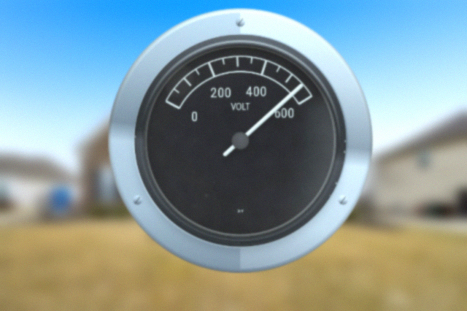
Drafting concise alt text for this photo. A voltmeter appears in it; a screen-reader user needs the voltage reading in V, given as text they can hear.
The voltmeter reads 550 V
